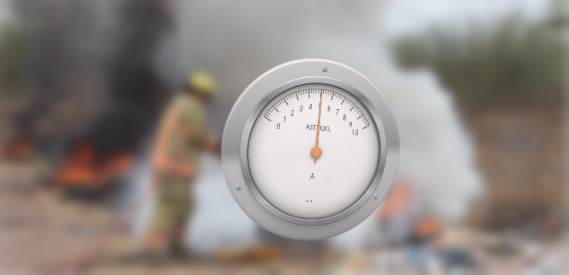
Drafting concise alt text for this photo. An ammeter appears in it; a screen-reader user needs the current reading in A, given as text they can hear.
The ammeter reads 5 A
